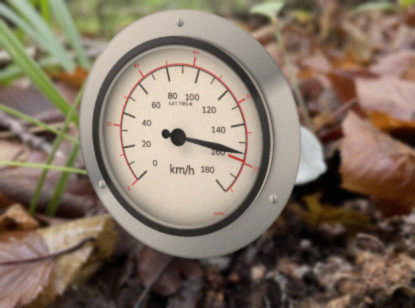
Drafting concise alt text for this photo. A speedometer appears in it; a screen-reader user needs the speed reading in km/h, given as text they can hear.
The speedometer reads 155 km/h
